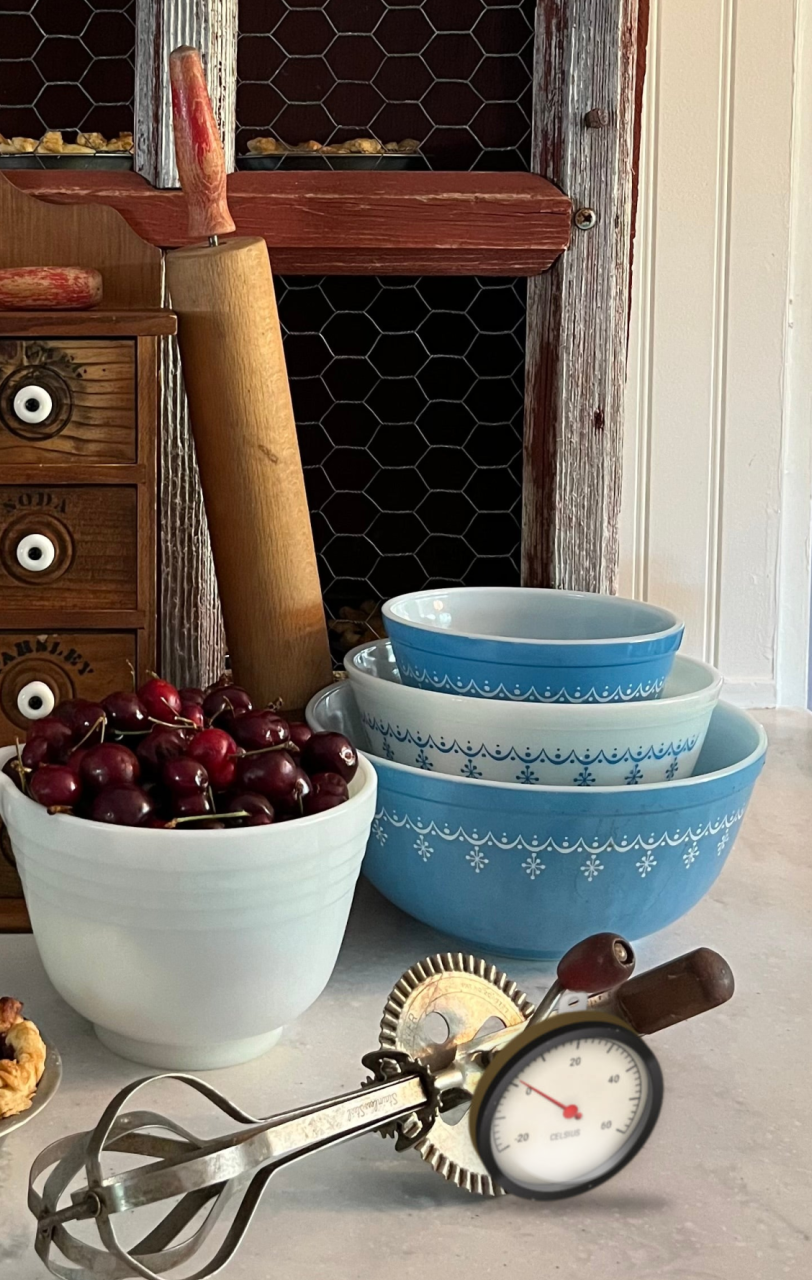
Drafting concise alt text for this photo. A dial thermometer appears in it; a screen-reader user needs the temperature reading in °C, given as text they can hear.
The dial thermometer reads 2 °C
